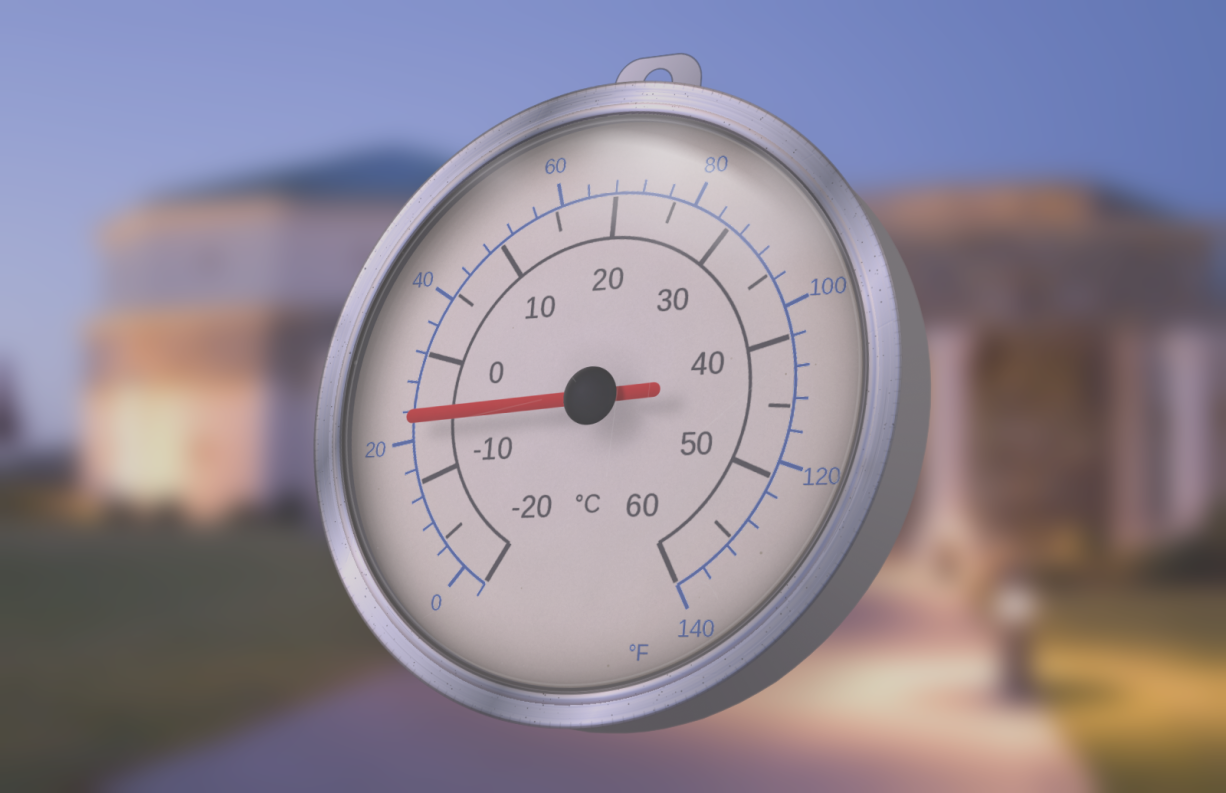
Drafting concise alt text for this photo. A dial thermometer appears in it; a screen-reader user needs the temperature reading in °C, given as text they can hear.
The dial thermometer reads -5 °C
